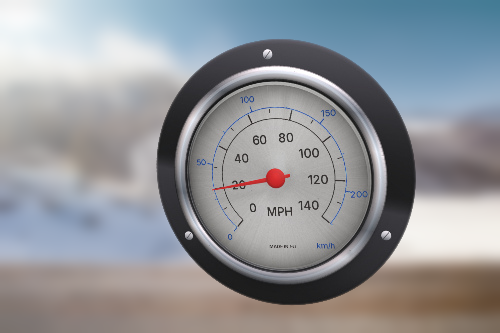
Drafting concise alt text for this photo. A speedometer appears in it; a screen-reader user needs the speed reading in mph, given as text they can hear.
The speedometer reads 20 mph
